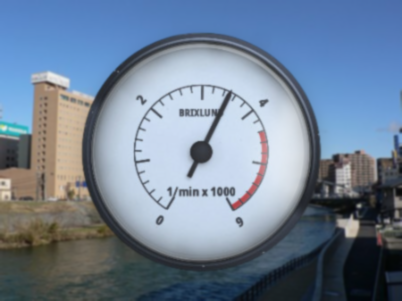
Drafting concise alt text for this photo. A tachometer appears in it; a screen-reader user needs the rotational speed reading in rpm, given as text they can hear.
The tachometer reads 3500 rpm
